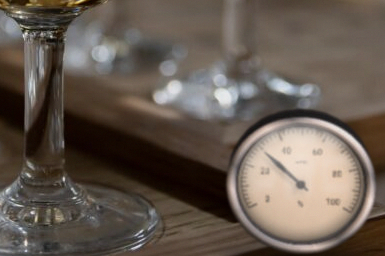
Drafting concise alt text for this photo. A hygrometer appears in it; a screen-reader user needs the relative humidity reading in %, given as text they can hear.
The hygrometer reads 30 %
